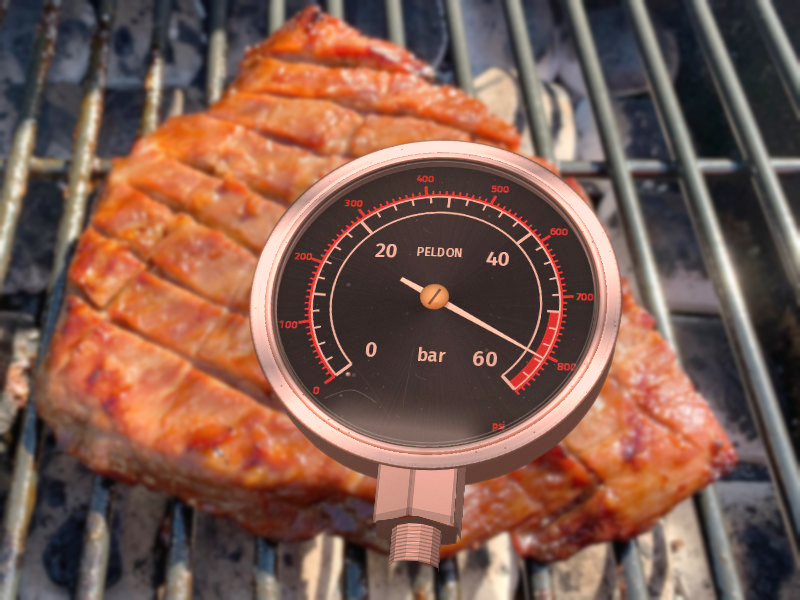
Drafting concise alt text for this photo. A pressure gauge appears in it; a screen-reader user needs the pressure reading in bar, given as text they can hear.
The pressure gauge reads 56 bar
